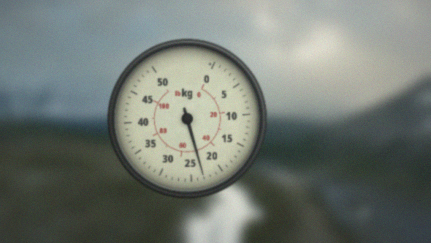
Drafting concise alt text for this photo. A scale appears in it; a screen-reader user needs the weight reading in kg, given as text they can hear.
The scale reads 23 kg
